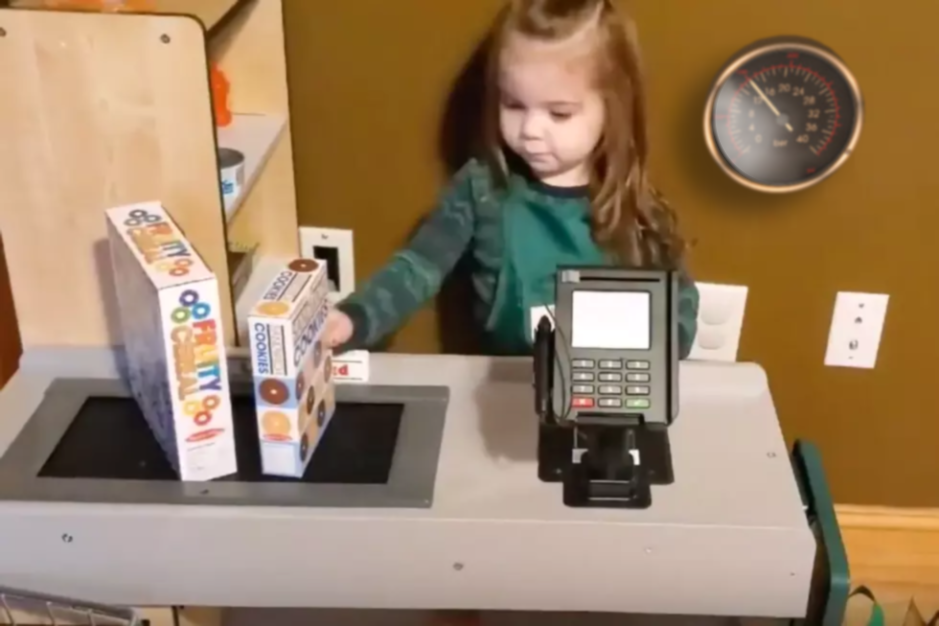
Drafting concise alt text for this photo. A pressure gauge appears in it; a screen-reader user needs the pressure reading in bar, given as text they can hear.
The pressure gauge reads 14 bar
